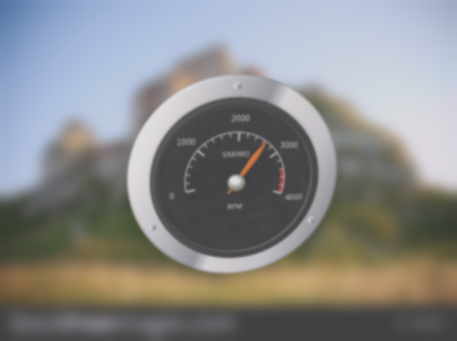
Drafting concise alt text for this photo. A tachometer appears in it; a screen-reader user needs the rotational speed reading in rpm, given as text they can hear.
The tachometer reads 2600 rpm
